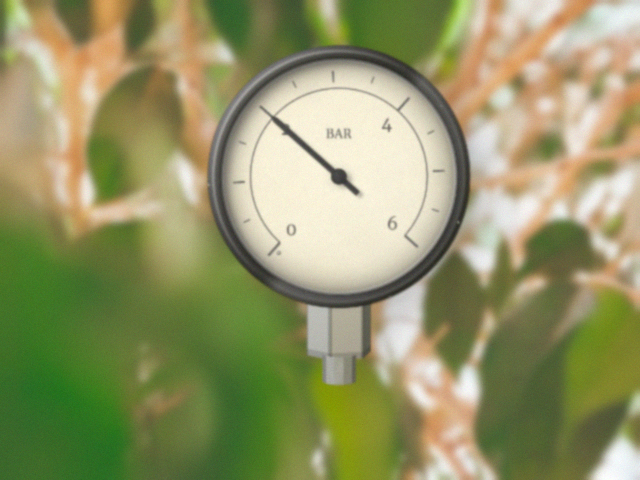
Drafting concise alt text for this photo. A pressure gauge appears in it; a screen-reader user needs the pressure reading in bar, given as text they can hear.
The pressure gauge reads 2 bar
